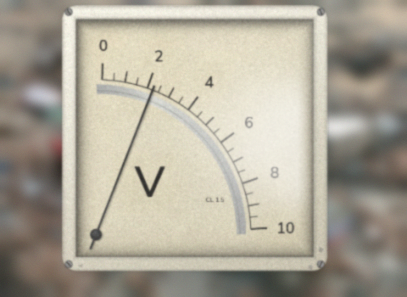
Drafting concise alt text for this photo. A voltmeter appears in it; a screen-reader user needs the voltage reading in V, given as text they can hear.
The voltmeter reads 2.25 V
